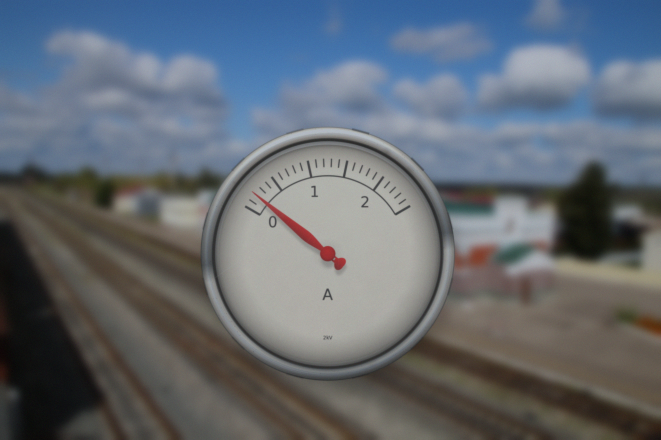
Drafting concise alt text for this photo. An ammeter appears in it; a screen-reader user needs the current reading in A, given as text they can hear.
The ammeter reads 0.2 A
